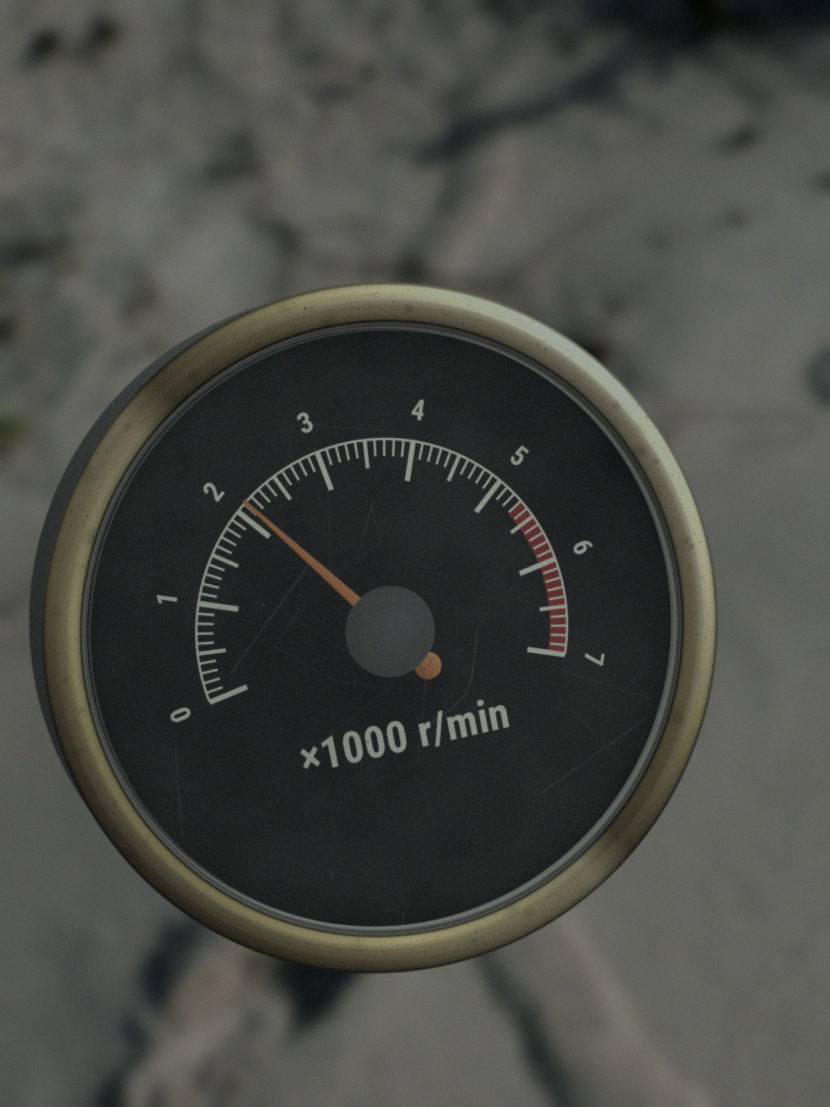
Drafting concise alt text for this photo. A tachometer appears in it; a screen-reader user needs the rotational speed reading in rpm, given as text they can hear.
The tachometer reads 2100 rpm
